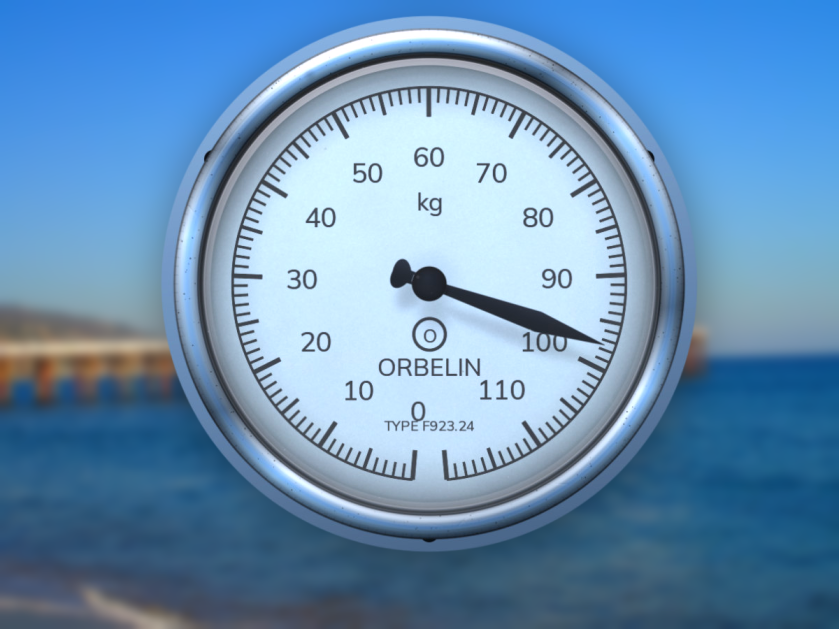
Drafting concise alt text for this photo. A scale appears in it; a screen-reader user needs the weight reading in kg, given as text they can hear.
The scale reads 97.5 kg
